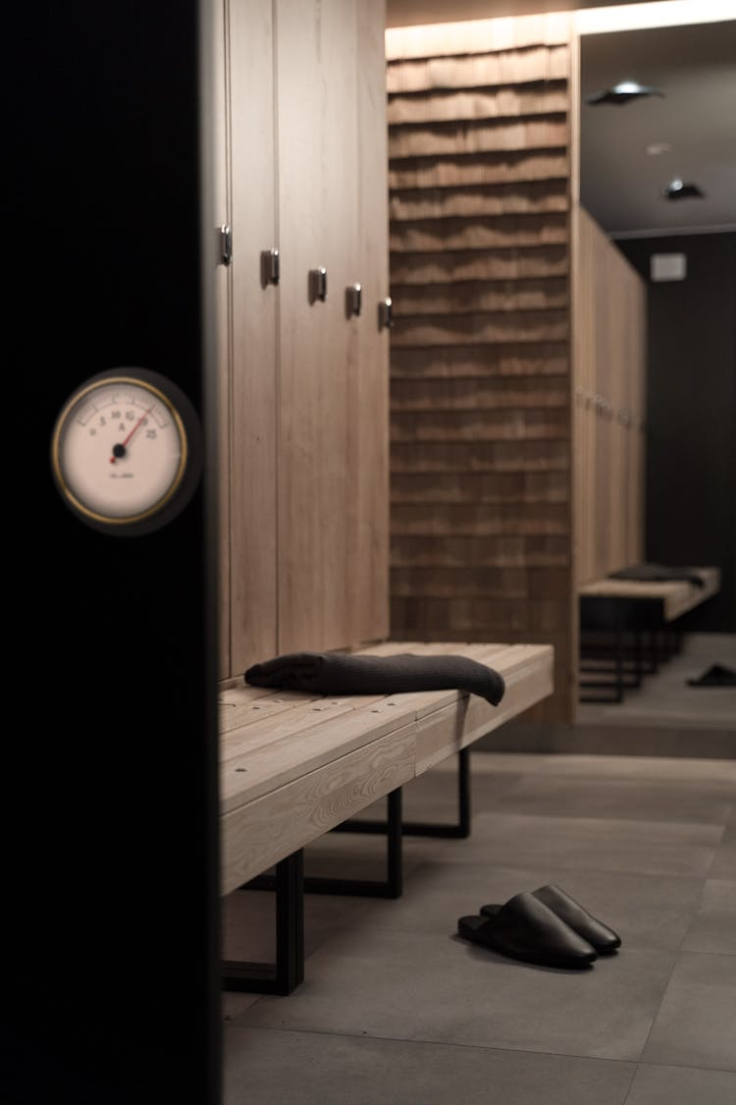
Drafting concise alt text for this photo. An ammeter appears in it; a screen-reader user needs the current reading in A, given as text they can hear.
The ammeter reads 20 A
